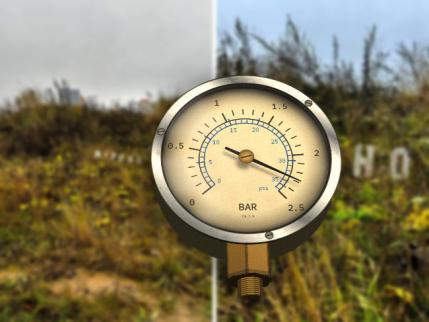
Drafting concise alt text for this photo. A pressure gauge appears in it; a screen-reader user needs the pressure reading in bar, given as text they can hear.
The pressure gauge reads 2.3 bar
